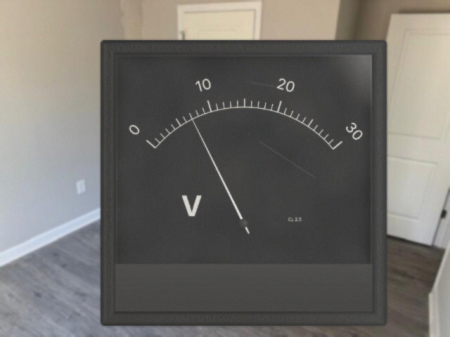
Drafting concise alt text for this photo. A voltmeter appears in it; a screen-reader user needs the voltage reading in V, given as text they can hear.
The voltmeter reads 7 V
